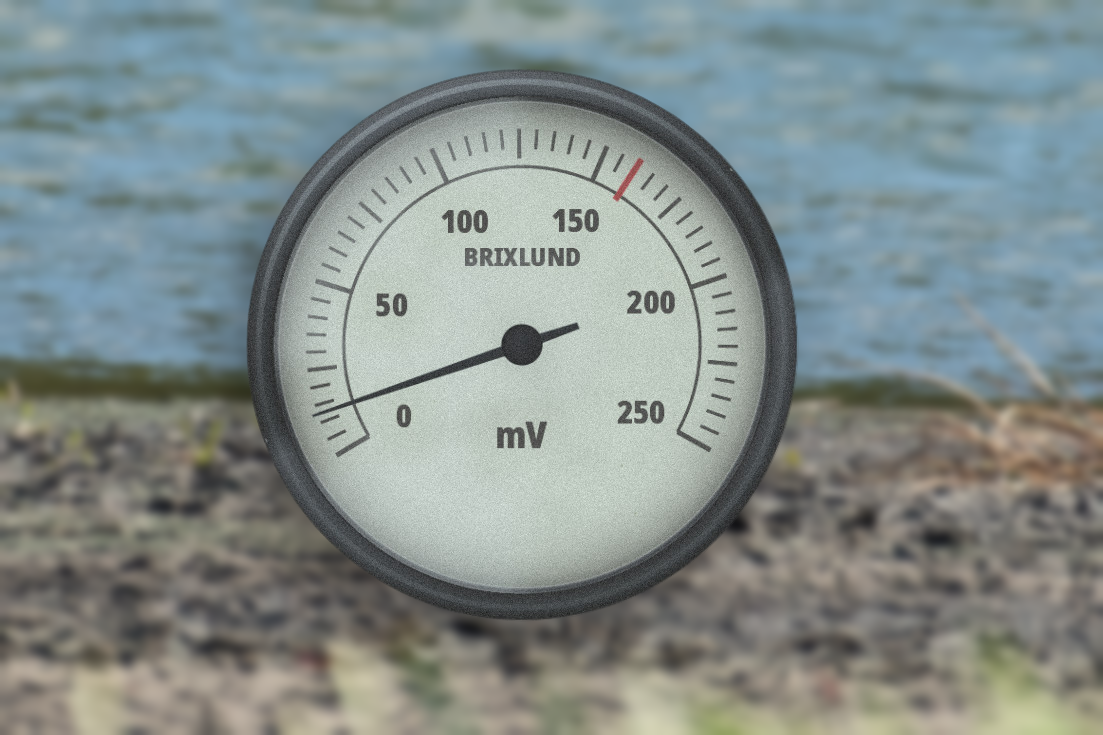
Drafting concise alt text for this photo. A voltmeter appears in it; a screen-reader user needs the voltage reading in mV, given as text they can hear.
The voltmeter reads 12.5 mV
